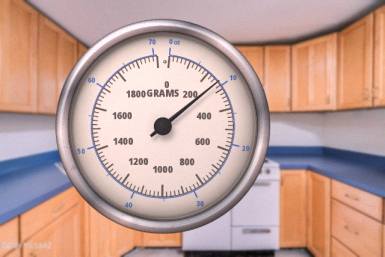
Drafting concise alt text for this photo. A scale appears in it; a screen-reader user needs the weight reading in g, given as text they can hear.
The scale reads 260 g
